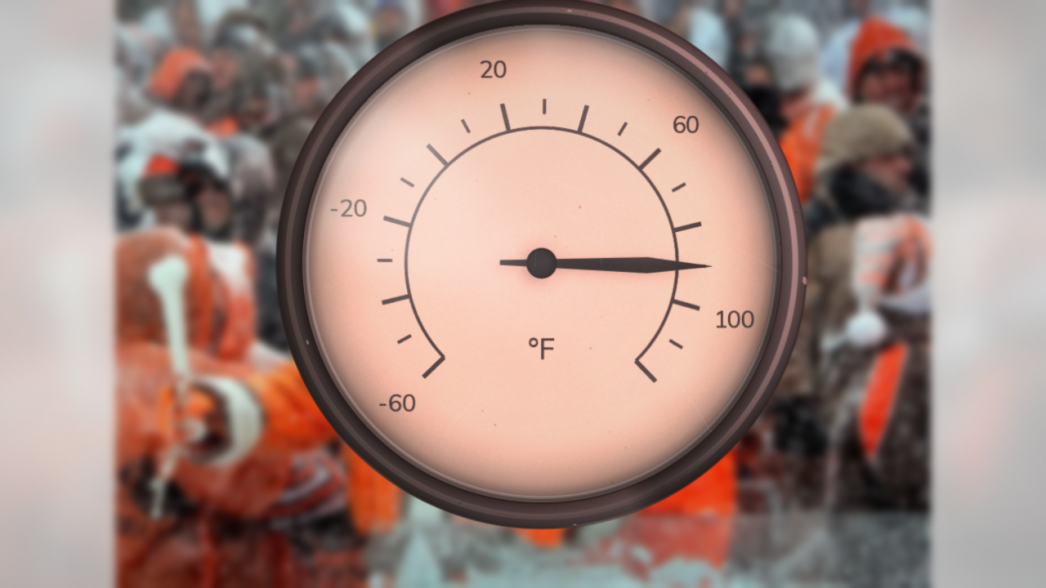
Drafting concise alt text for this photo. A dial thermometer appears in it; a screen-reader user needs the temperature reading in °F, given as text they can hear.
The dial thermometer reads 90 °F
